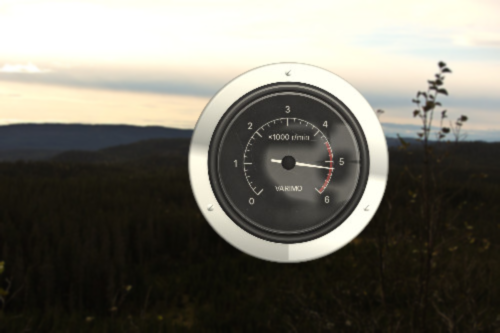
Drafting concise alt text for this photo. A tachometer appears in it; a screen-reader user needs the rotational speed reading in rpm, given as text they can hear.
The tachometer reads 5200 rpm
